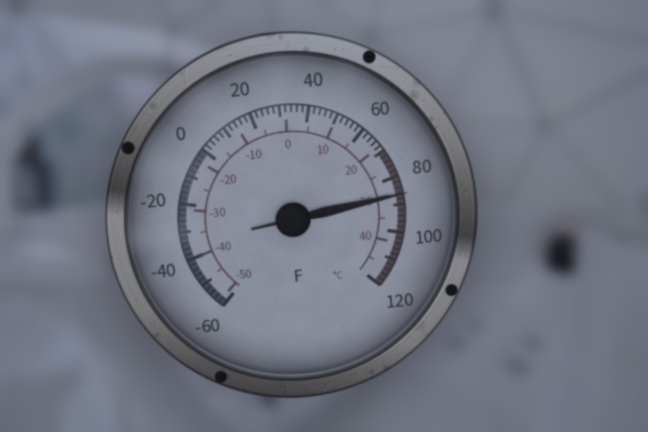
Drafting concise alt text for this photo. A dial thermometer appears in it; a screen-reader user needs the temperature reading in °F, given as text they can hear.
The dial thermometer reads 86 °F
